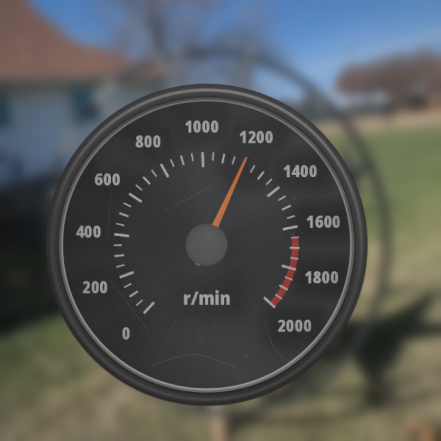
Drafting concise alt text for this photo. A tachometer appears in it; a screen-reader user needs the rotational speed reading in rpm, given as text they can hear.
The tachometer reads 1200 rpm
